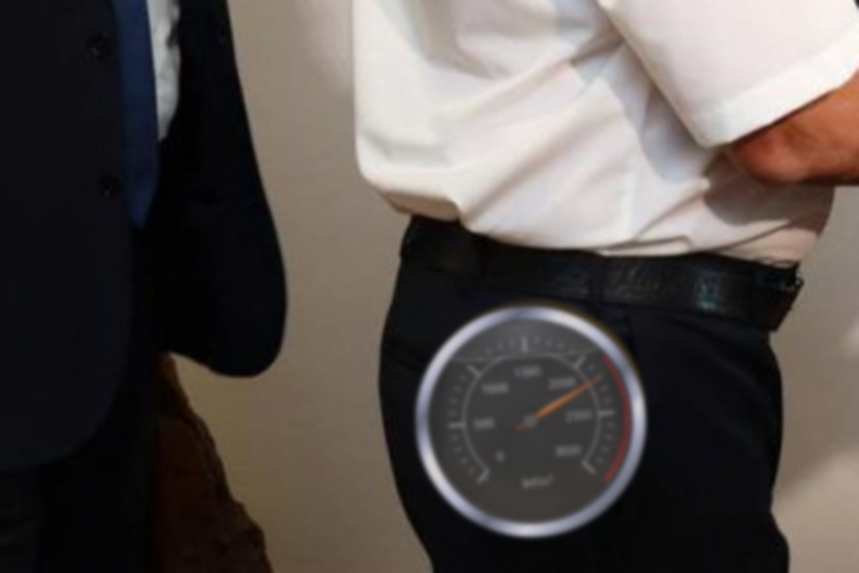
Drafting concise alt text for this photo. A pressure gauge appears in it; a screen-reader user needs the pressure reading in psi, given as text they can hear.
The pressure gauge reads 2200 psi
